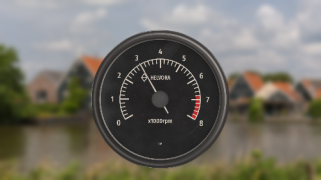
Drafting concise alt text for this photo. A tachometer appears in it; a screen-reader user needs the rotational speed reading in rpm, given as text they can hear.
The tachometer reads 3000 rpm
